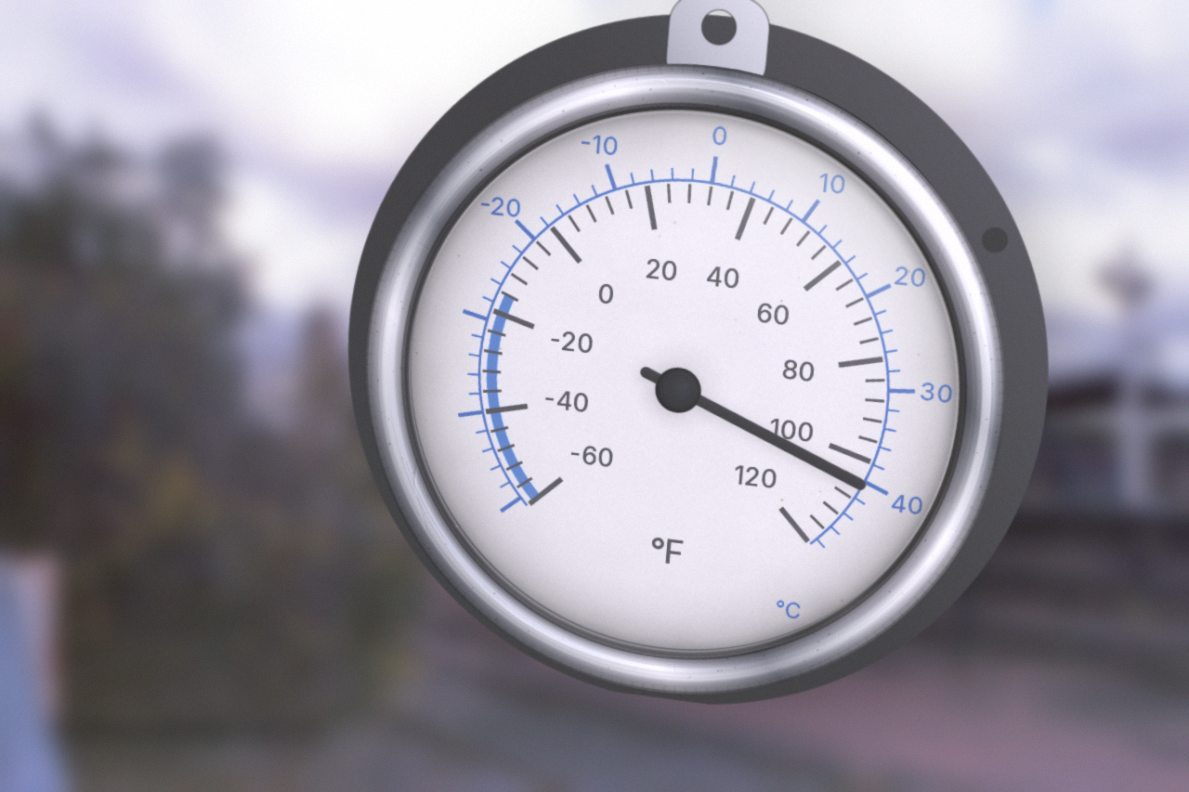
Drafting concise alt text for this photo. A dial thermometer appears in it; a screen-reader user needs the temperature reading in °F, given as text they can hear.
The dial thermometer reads 104 °F
